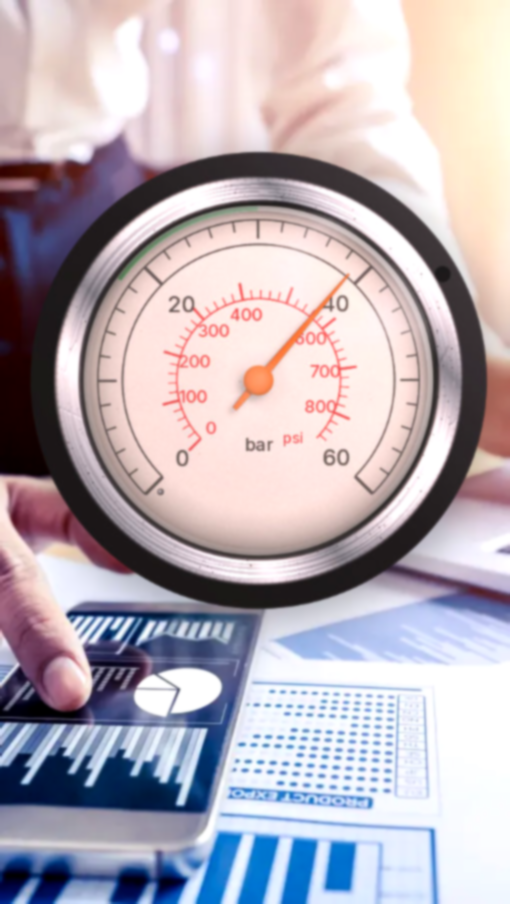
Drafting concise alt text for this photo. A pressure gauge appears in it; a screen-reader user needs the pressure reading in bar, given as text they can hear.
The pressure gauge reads 39 bar
